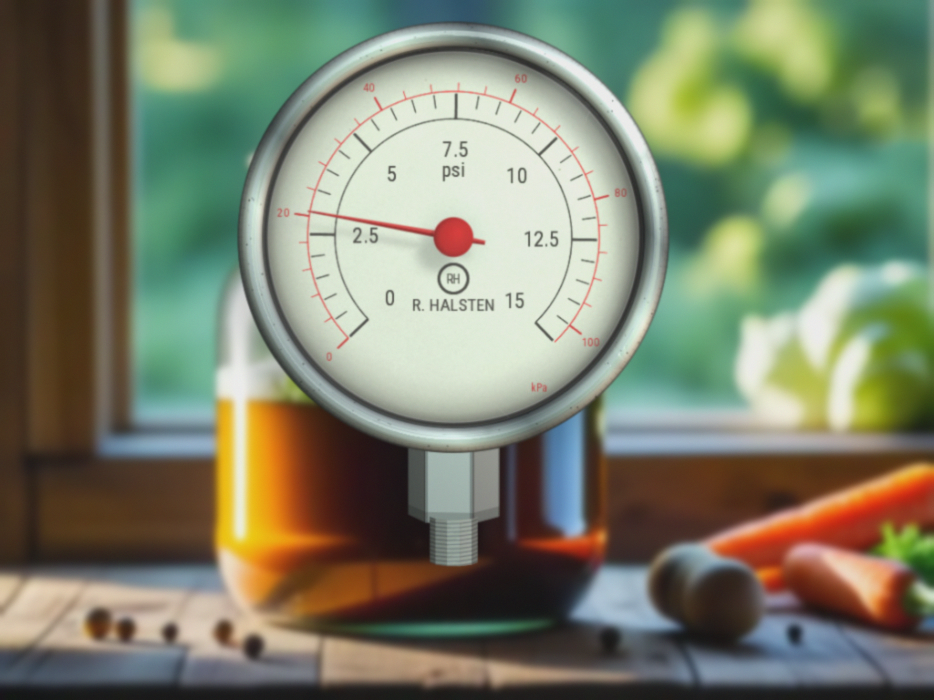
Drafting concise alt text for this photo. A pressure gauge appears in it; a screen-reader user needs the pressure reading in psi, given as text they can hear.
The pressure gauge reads 3 psi
